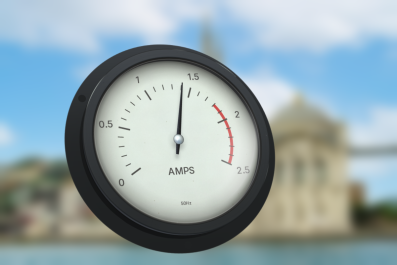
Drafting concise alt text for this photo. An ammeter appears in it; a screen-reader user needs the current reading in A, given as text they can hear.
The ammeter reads 1.4 A
